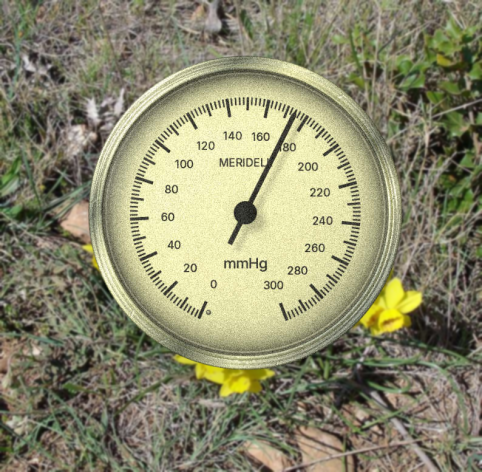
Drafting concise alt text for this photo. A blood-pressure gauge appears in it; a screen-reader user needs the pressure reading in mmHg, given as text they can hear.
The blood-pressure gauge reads 174 mmHg
